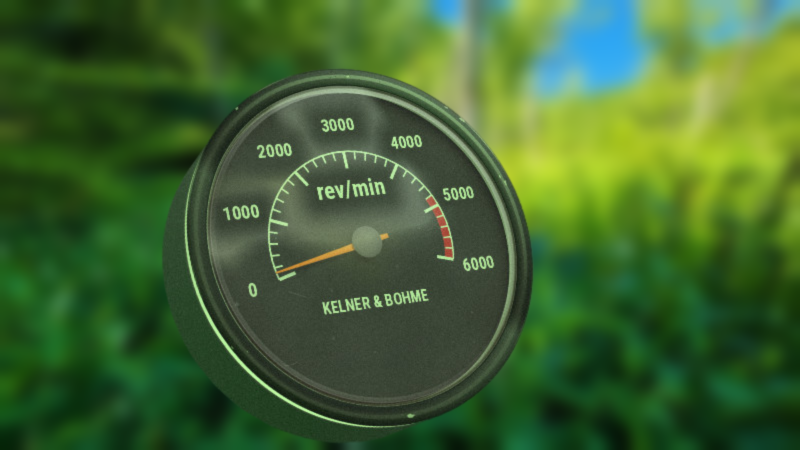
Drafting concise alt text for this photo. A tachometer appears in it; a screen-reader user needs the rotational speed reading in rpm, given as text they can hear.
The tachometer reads 100 rpm
